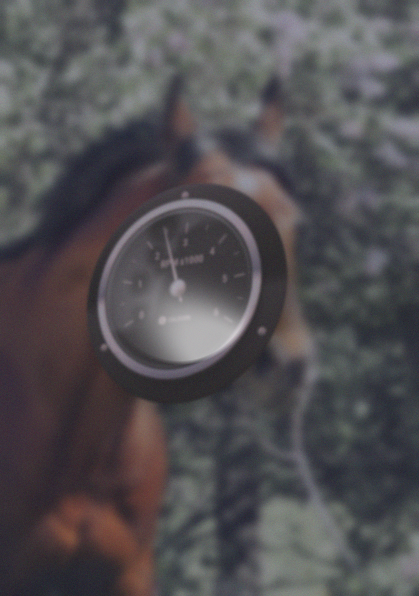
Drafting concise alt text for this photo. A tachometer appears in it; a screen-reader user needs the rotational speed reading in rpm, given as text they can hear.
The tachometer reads 2500 rpm
